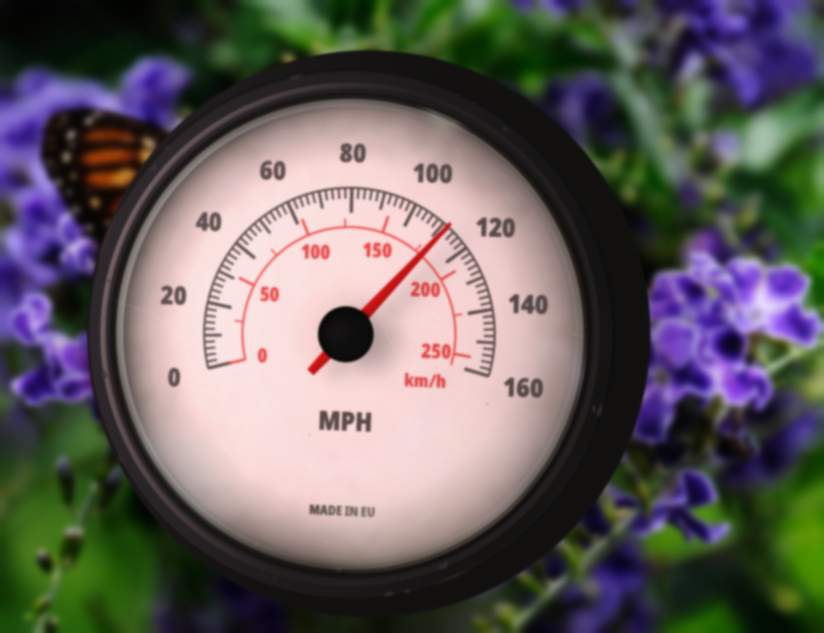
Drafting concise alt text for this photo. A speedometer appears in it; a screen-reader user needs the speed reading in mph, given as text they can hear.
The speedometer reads 112 mph
